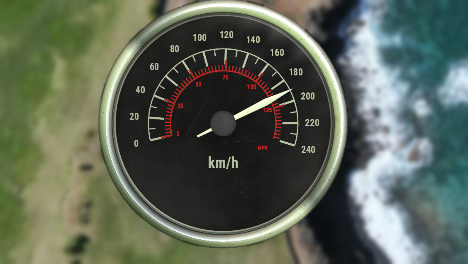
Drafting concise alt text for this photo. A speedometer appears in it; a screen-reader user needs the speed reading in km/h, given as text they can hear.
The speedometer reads 190 km/h
